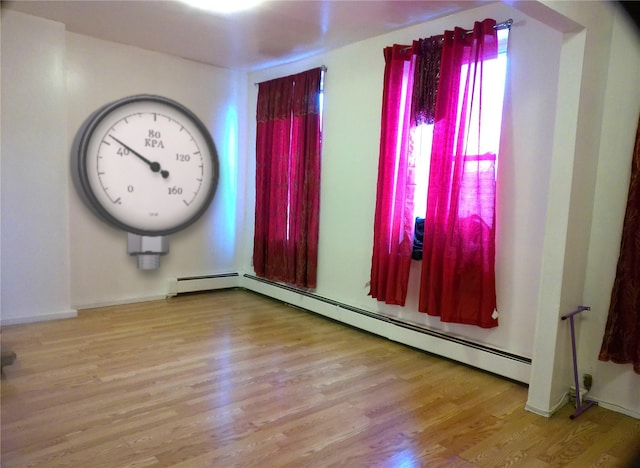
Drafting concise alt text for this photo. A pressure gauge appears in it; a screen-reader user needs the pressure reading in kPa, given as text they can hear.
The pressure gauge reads 45 kPa
